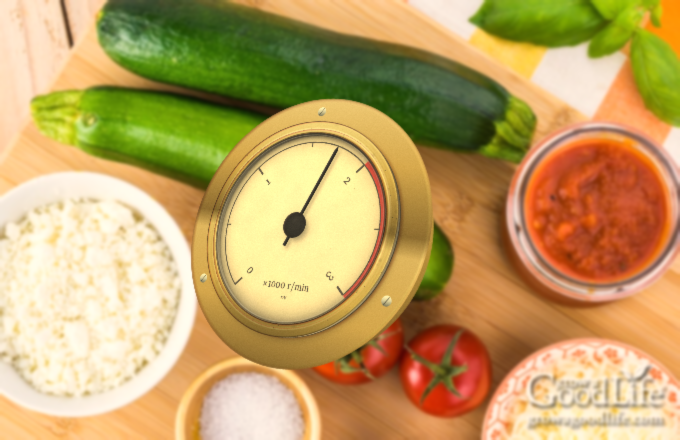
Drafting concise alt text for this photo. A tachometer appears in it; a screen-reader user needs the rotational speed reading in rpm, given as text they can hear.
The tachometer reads 1750 rpm
